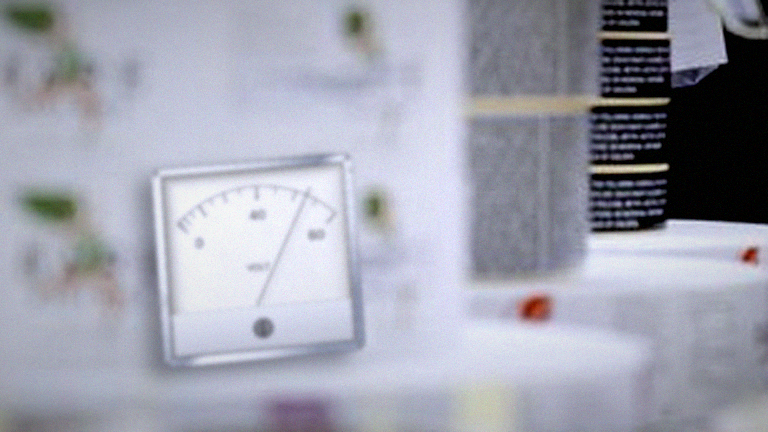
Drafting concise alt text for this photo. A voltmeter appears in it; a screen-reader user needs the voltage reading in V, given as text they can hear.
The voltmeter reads 52.5 V
